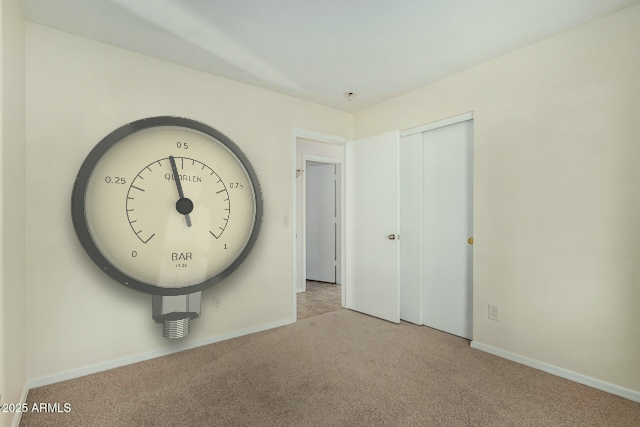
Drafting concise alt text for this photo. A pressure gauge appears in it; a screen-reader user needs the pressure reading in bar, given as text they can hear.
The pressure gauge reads 0.45 bar
